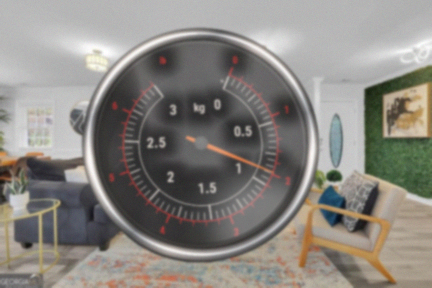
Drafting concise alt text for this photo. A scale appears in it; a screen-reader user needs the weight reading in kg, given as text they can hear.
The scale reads 0.9 kg
